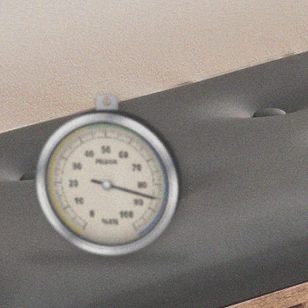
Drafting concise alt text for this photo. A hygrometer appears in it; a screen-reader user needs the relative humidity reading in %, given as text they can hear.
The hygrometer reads 85 %
